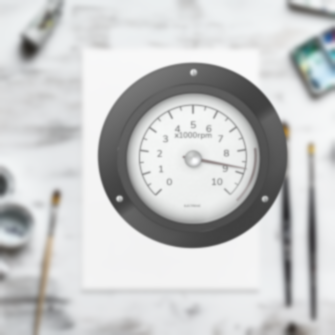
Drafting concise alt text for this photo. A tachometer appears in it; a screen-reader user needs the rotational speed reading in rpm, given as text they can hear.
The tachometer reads 8750 rpm
